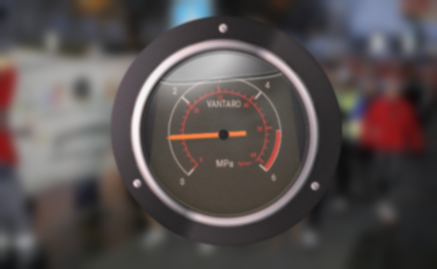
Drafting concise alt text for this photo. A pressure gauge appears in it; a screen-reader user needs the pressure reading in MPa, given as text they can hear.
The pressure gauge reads 1 MPa
